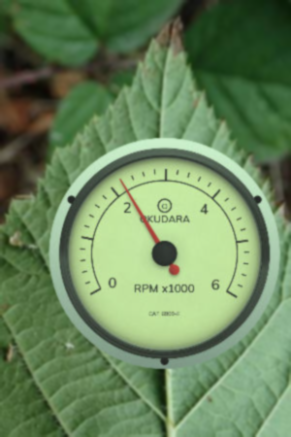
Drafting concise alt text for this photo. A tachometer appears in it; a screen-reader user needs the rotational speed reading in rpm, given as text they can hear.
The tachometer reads 2200 rpm
